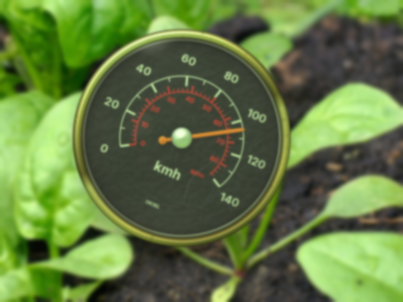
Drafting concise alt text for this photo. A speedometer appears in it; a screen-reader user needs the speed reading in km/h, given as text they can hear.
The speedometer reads 105 km/h
